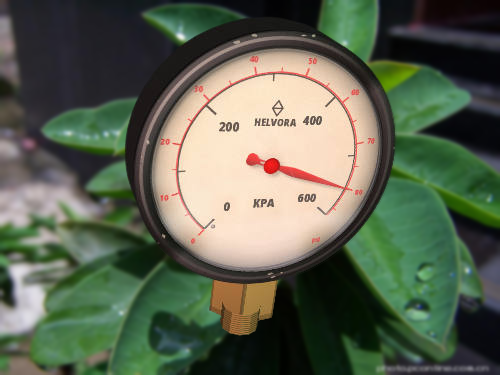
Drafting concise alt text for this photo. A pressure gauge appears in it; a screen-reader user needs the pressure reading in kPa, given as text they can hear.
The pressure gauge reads 550 kPa
